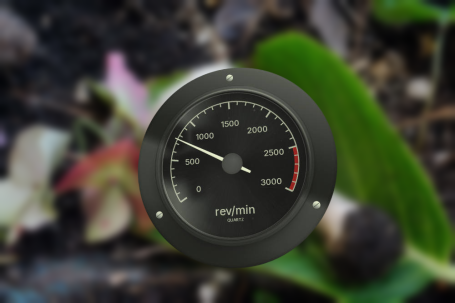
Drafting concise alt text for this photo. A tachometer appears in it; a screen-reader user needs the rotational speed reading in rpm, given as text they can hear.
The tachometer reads 750 rpm
